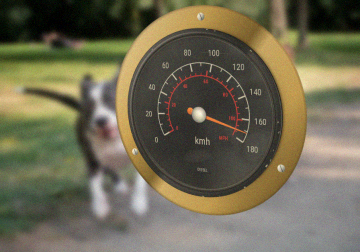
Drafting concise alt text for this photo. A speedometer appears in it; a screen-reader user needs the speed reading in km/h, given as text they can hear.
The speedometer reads 170 km/h
